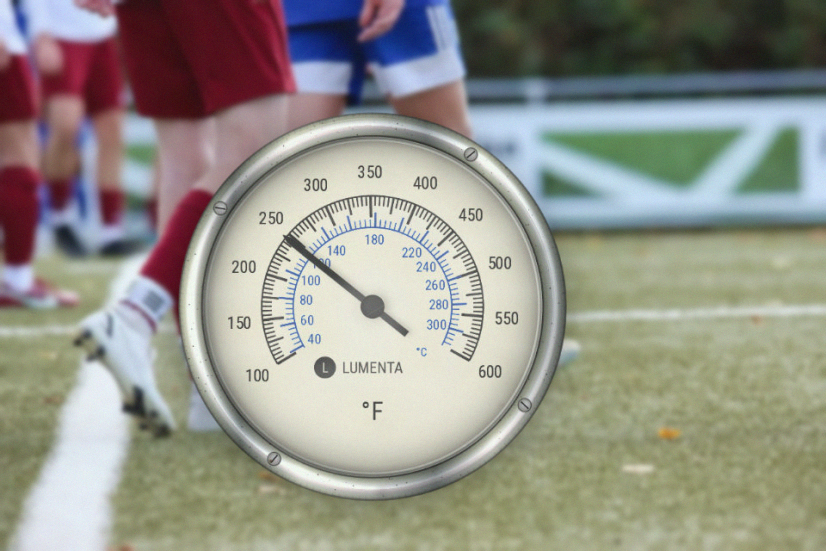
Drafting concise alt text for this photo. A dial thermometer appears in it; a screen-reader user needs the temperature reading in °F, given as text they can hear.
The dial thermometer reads 245 °F
